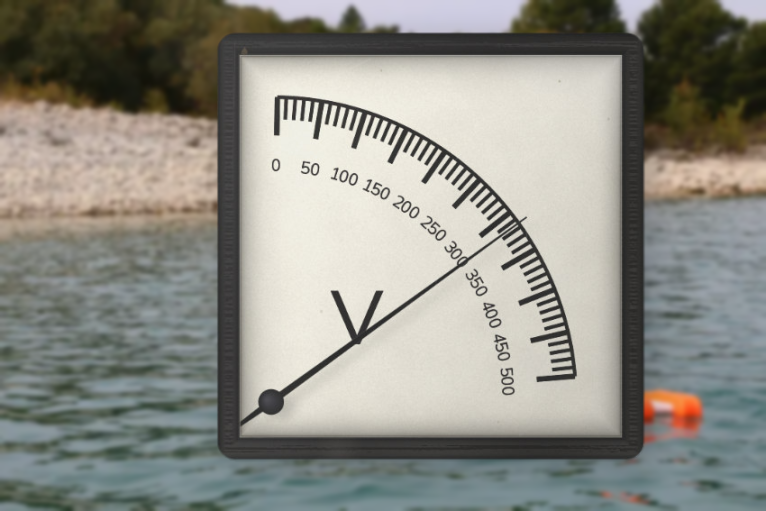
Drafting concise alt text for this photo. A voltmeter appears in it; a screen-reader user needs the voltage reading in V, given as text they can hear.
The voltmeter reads 315 V
